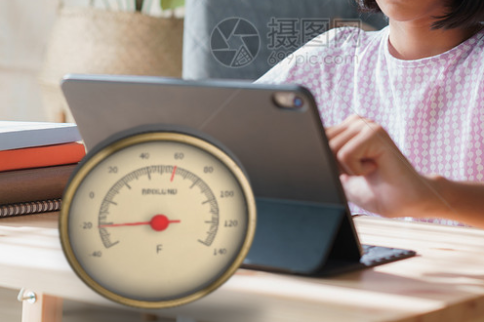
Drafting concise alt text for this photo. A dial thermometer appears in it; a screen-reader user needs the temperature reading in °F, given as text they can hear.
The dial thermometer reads -20 °F
